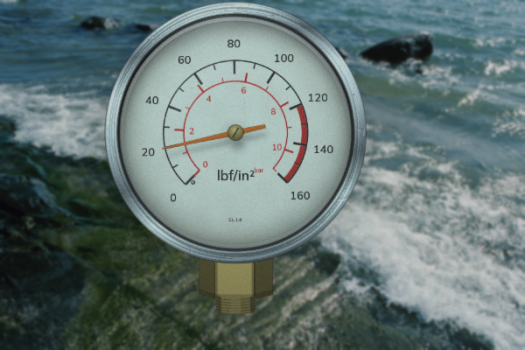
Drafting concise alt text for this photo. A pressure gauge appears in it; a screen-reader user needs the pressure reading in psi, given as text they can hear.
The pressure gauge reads 20 psi
